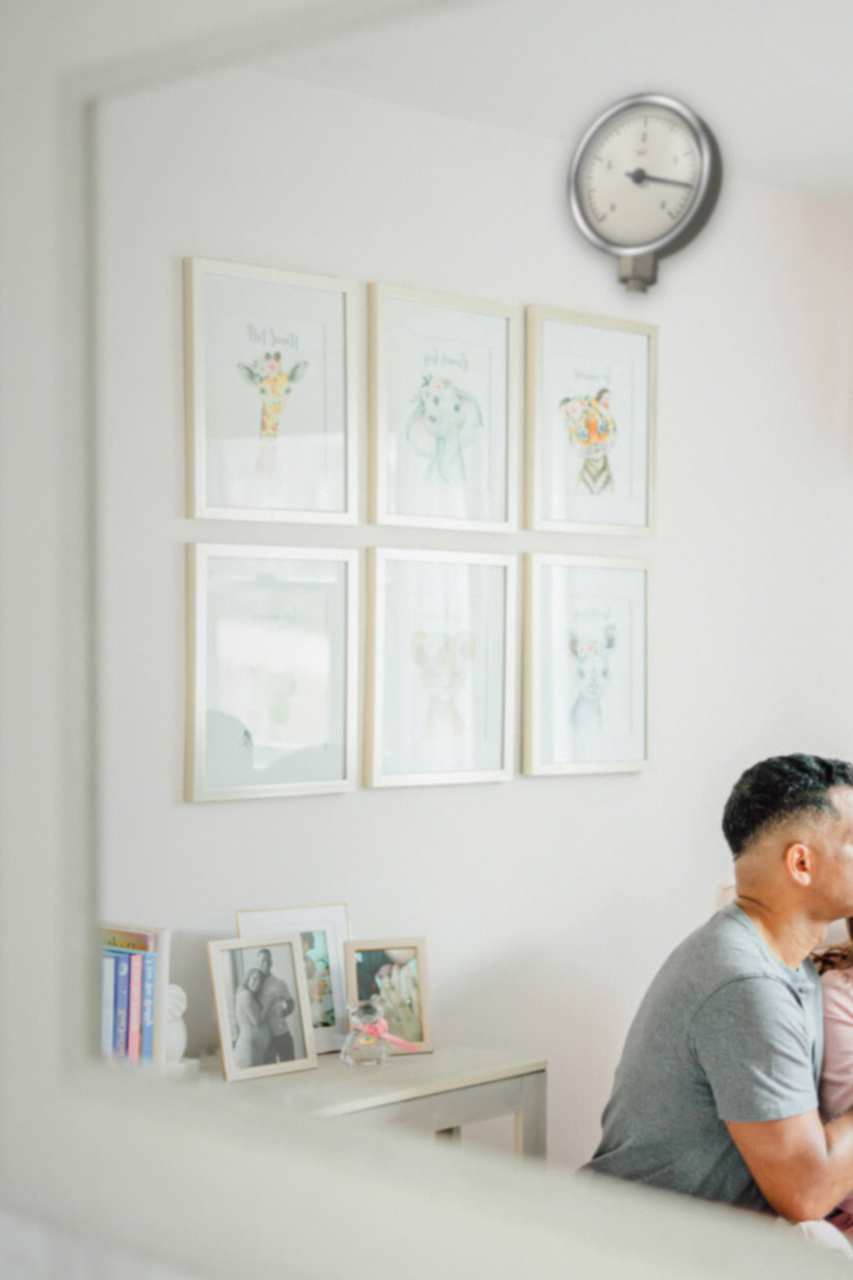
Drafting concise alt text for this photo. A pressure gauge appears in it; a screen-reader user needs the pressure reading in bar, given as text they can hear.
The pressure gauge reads 3.5 bar
